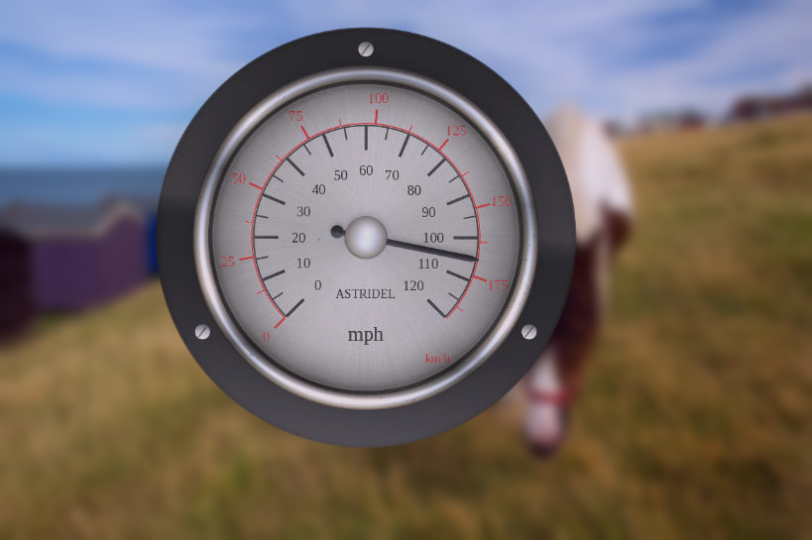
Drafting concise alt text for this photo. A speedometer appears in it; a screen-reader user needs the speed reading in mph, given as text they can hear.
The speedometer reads 105 mph
